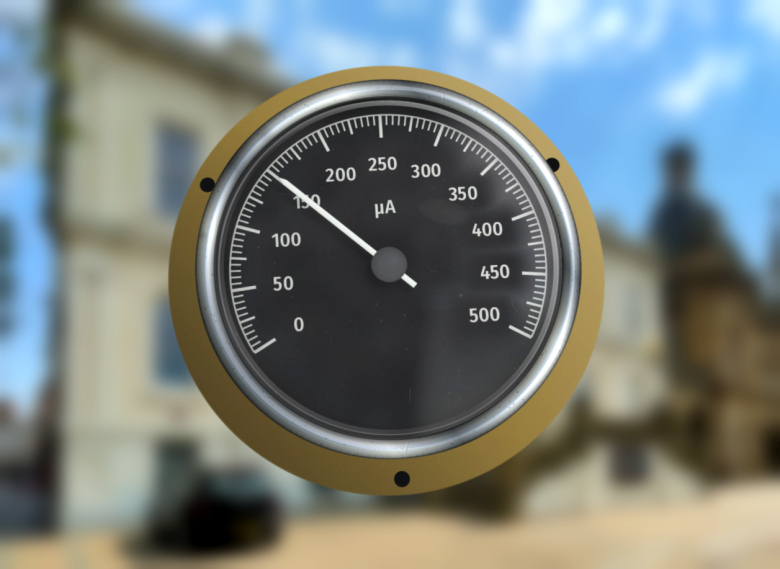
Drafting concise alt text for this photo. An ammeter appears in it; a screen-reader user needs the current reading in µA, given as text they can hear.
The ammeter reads 150 µA
